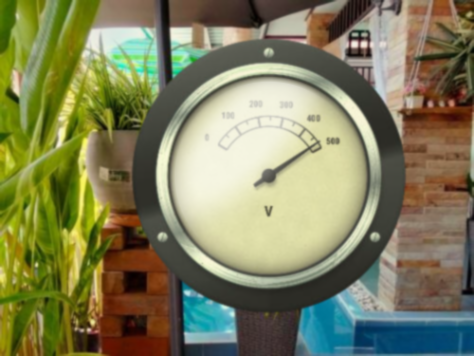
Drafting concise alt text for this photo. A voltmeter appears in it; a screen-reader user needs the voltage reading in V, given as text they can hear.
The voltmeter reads 475 V
